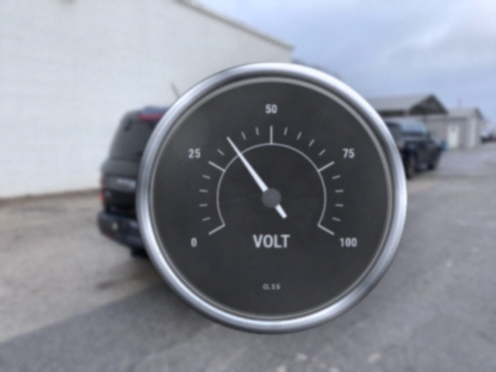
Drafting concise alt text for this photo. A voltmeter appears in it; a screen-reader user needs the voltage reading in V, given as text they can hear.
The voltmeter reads 35 V
